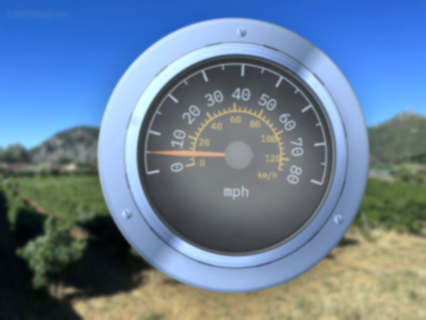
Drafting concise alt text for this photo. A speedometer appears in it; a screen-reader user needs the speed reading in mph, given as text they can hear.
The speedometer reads 5 mph
